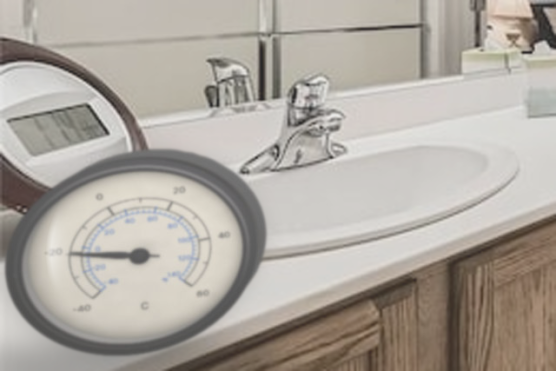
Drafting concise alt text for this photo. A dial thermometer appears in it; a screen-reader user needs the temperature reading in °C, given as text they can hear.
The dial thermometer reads -20 °C
